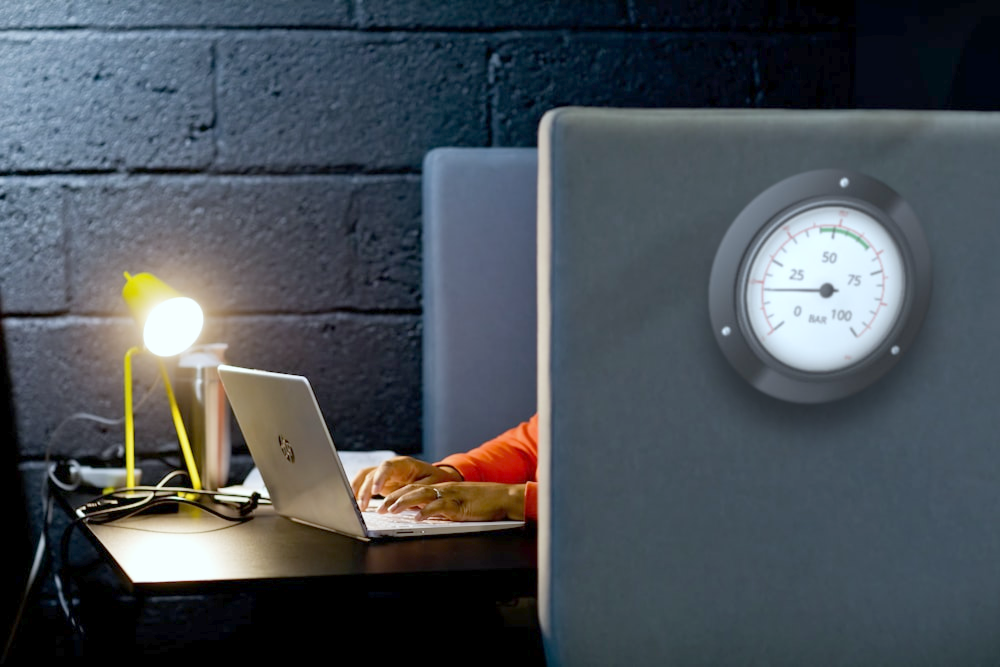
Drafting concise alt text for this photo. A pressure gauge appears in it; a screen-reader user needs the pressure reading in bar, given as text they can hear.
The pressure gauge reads 15 bar
